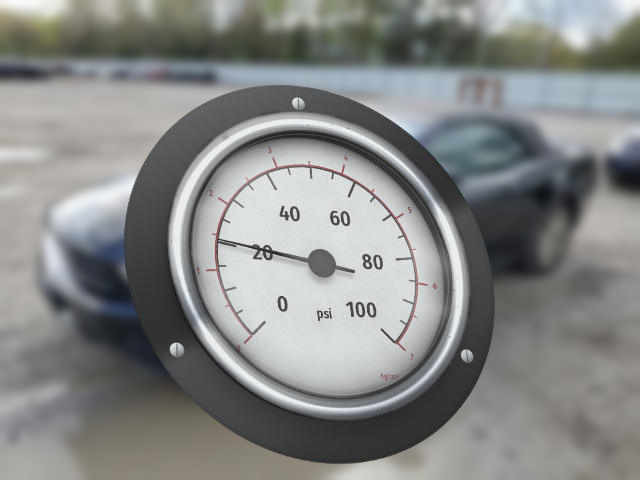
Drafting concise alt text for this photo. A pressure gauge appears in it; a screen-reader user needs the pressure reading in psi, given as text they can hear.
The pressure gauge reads 20 psi
